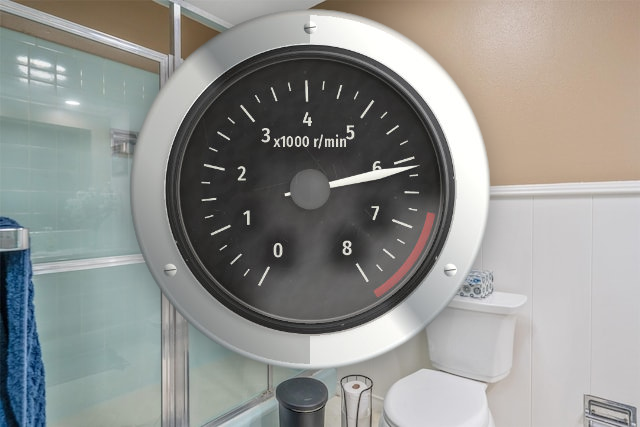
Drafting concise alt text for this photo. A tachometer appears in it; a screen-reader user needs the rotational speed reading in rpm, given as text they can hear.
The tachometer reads 6125 rpm
